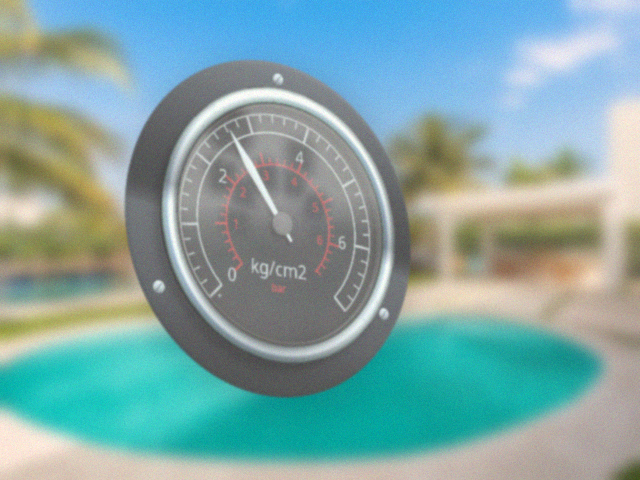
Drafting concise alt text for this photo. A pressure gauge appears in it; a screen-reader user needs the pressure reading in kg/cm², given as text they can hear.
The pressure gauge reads 2.6 kg/cm²
